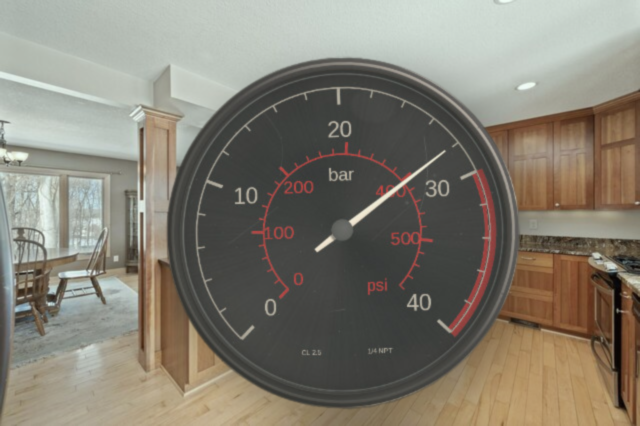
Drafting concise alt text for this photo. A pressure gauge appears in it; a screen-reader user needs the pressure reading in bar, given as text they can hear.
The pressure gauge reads 28 bar
